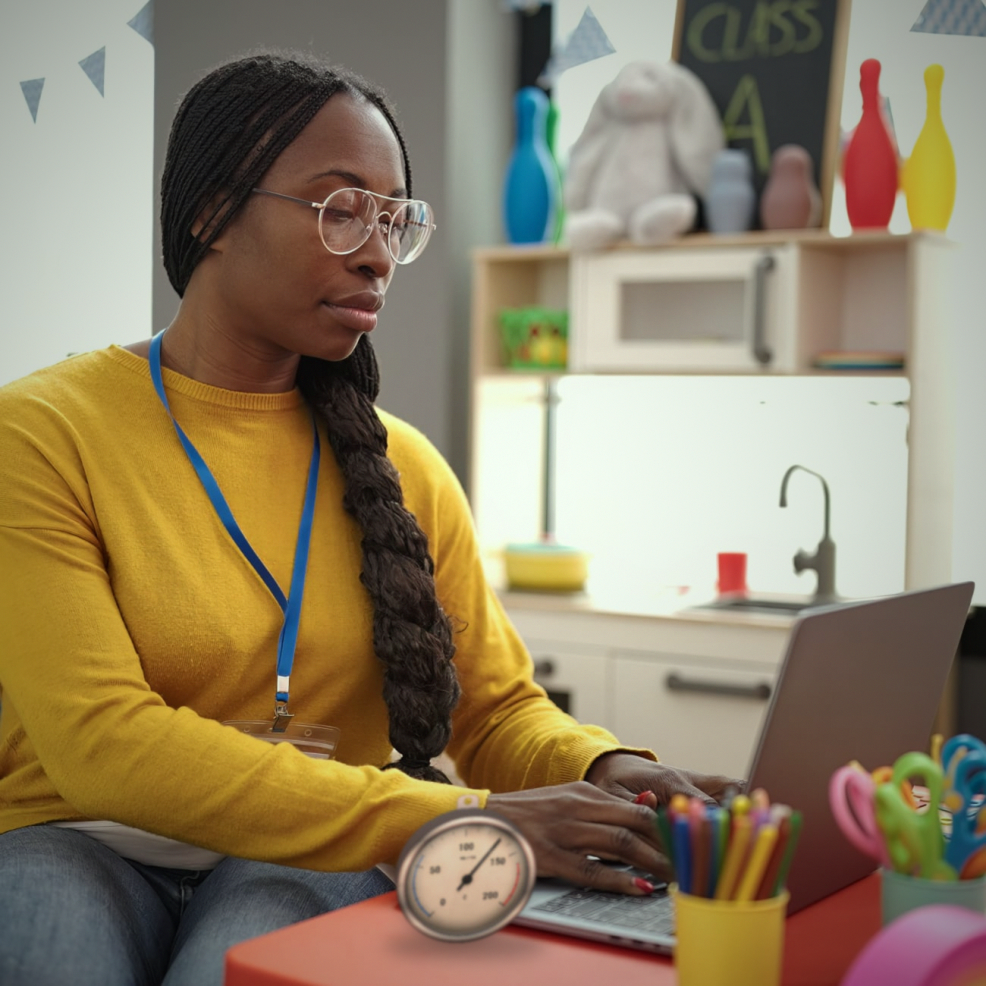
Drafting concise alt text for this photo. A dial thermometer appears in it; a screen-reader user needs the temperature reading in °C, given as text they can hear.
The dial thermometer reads 130 °C
